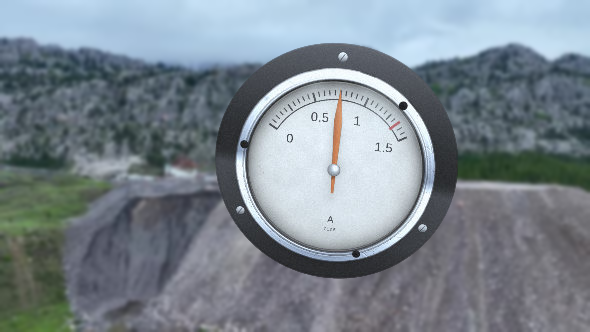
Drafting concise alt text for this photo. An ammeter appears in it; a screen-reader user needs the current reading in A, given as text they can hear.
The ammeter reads 0.75 A
